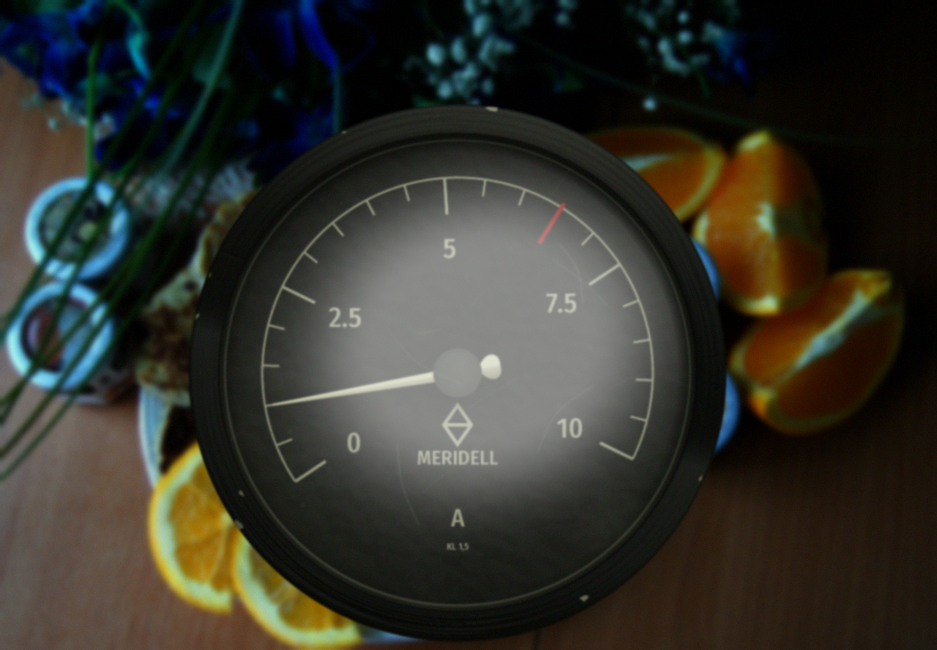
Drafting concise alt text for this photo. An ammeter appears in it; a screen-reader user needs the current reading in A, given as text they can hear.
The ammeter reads 1 A
